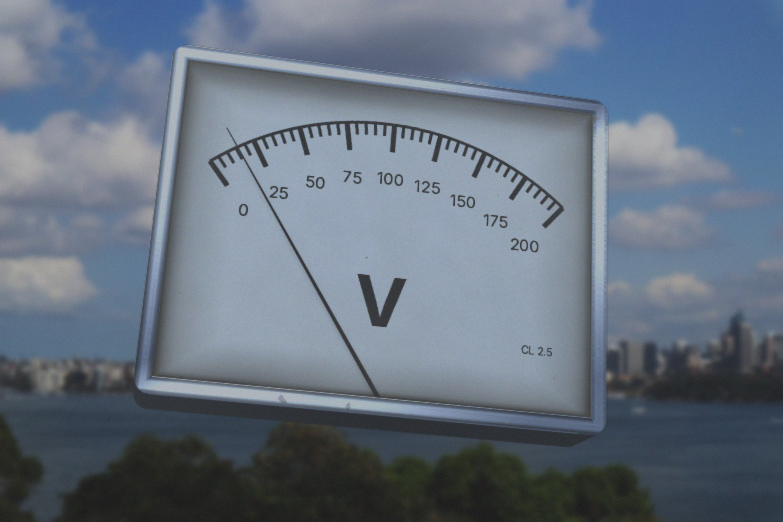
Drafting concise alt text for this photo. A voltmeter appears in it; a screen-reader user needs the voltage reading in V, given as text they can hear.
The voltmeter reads 15 V
